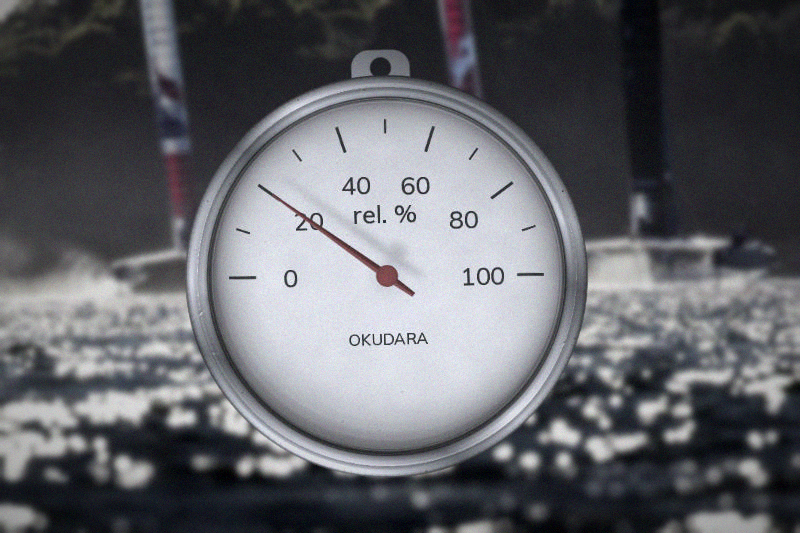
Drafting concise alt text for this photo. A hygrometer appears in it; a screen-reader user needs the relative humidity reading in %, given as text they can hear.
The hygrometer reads 20 %
